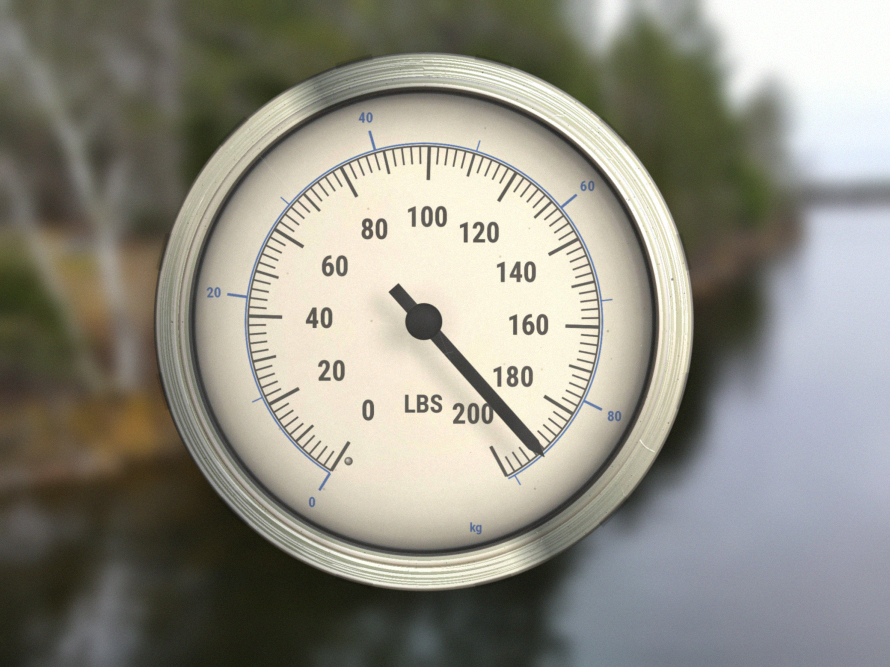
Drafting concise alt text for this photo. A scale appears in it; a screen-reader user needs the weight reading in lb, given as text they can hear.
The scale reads 191 lb
